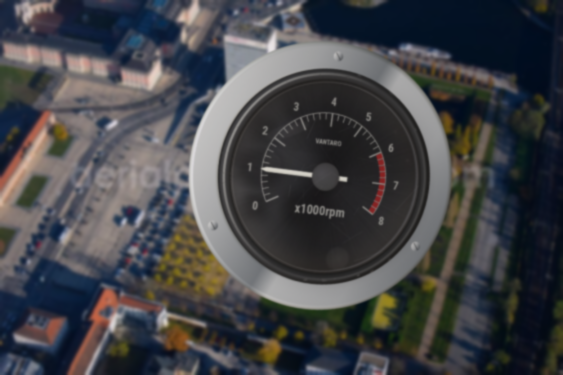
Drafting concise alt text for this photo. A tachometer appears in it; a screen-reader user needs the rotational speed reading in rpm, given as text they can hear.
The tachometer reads 1000 rpm
